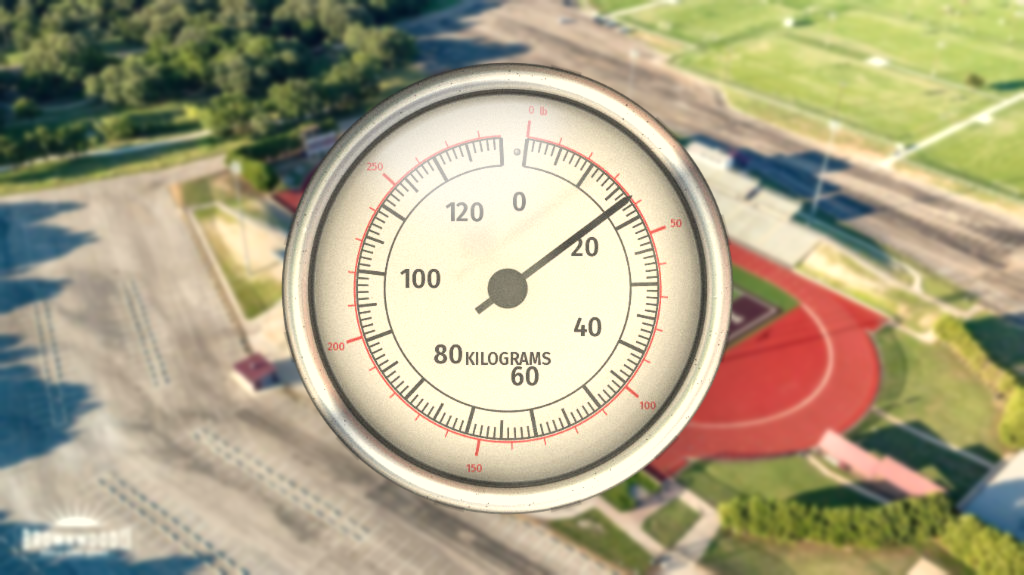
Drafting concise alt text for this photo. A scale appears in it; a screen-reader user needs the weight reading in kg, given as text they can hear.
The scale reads 17 kg
